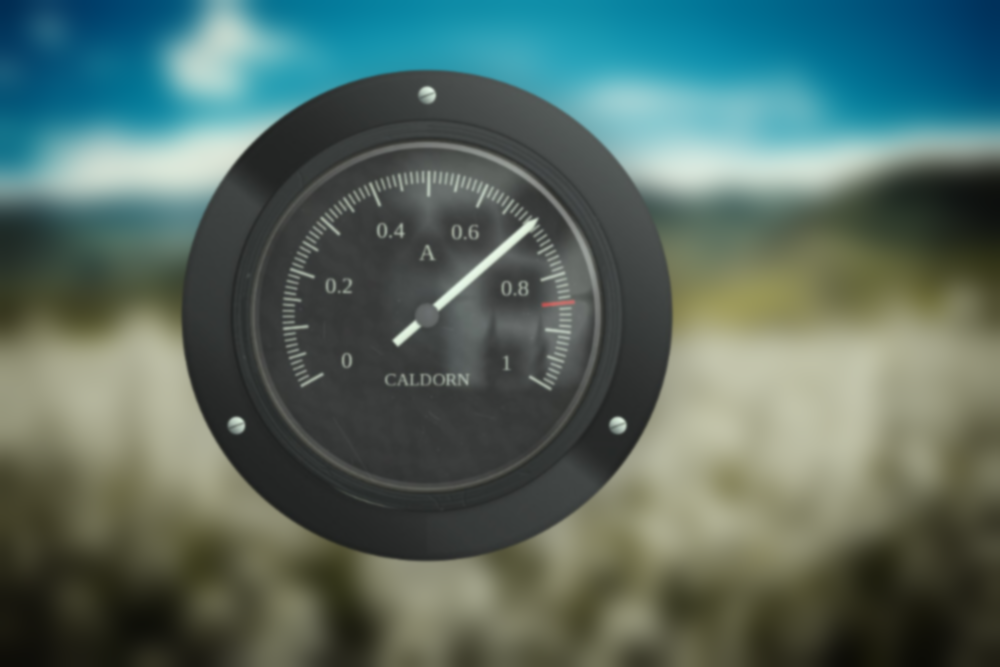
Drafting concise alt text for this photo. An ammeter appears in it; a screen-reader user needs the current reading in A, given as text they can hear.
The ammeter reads 0.7 A
